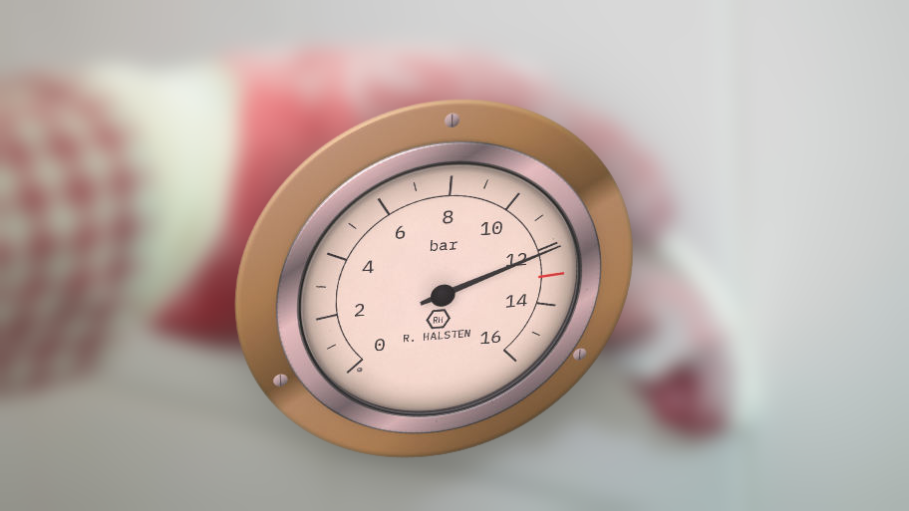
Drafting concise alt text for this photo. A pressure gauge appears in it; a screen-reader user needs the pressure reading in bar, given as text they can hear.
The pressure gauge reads 12 bar
